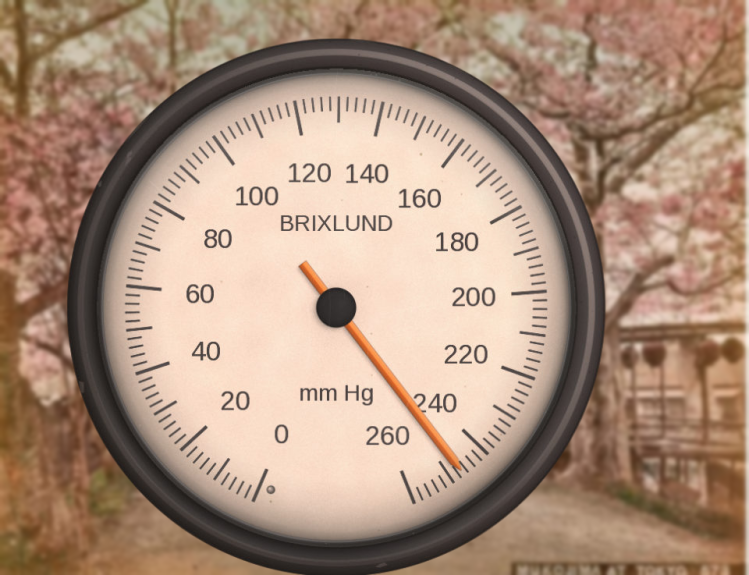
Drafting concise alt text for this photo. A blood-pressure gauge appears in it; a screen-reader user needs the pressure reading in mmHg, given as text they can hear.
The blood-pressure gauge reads 247 mmHg
